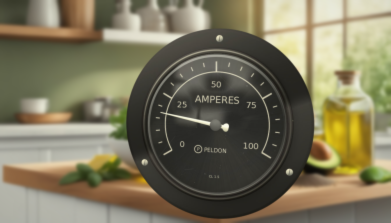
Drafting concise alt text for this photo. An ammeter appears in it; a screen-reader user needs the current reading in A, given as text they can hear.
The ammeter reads 17.5 A
